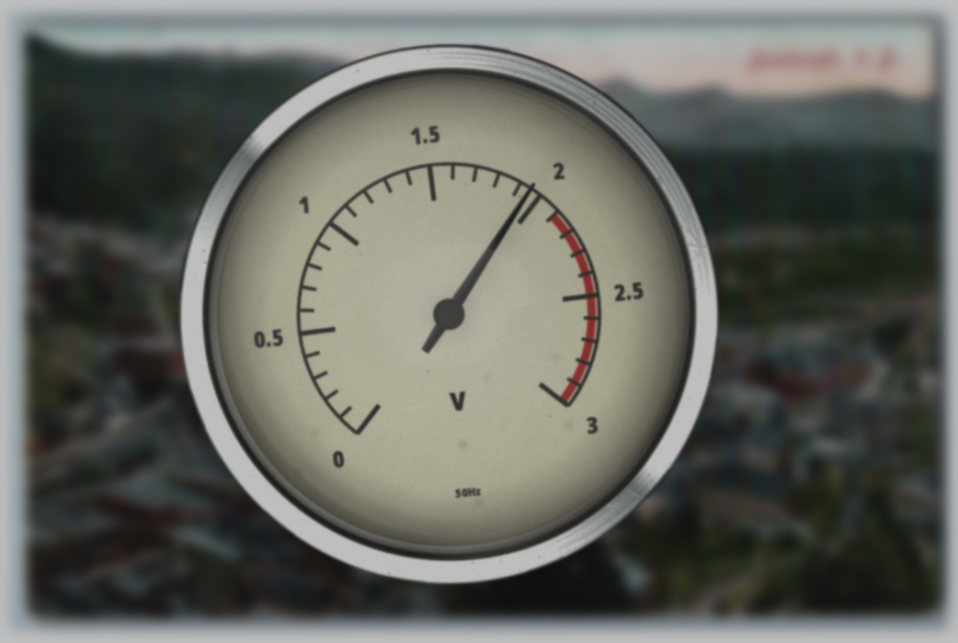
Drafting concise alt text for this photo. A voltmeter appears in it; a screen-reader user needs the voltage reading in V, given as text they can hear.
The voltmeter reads 1.95 V
